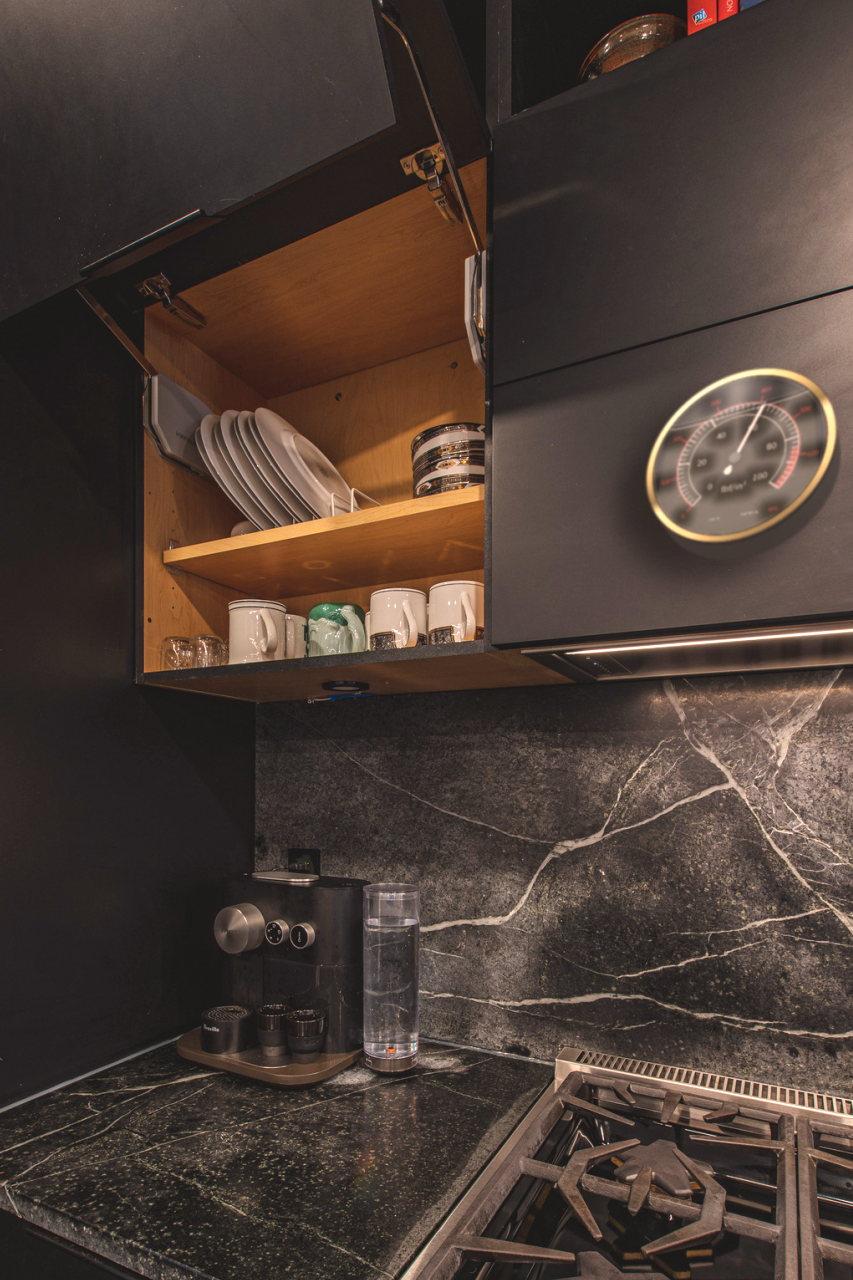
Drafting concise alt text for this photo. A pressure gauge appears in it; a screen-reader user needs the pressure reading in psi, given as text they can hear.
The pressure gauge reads 60 psi
